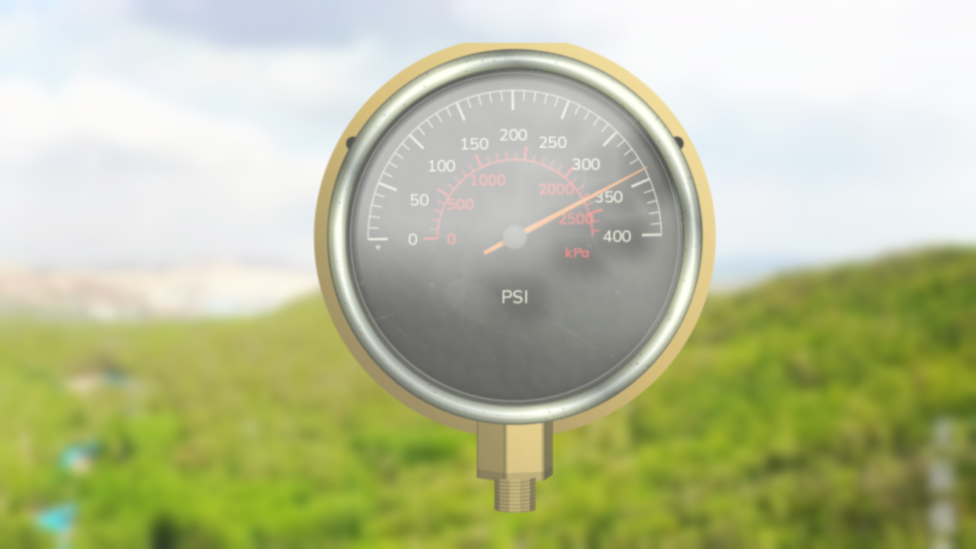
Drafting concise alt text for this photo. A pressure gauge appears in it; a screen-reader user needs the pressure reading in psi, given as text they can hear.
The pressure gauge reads 340 psi
